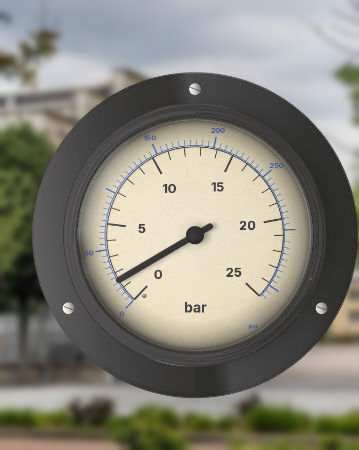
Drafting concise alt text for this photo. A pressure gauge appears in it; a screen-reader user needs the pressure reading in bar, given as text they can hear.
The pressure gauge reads 1.5 bar
